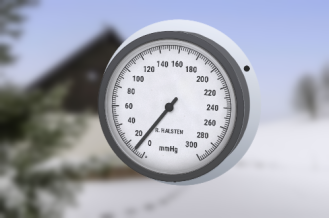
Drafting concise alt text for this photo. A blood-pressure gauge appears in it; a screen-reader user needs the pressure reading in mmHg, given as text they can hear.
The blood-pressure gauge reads 10 mmHg
